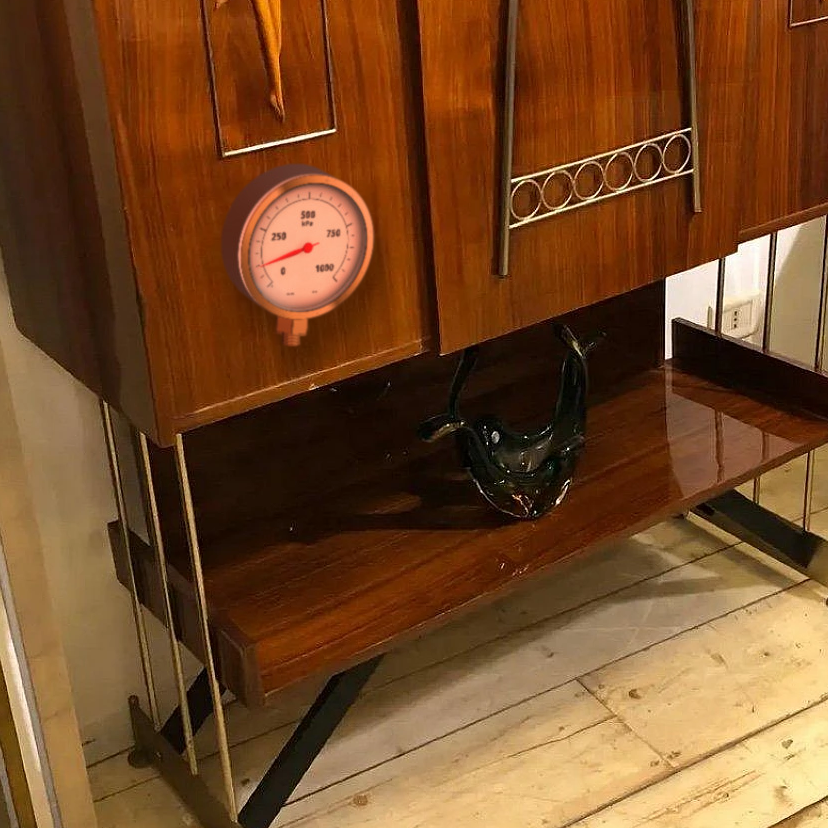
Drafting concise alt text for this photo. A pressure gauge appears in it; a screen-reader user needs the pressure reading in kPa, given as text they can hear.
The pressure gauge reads 100 kPa
